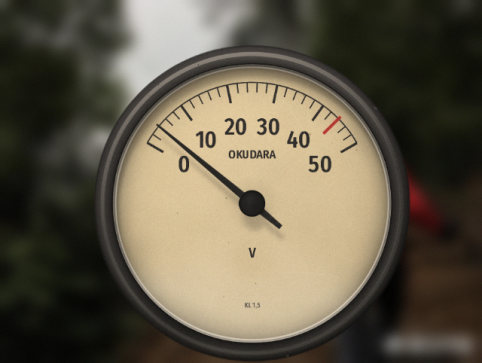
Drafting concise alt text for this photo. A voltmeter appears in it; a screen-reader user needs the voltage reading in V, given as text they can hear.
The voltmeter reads 4 V
